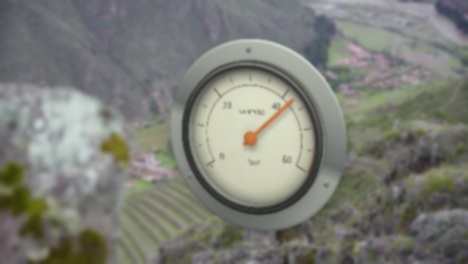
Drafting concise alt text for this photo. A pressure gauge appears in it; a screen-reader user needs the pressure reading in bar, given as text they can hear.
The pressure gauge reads 42.5 bar
